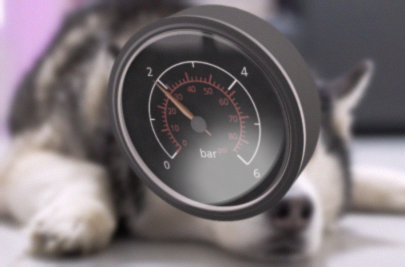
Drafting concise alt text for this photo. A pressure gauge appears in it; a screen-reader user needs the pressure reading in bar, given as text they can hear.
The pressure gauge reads 2 bar
